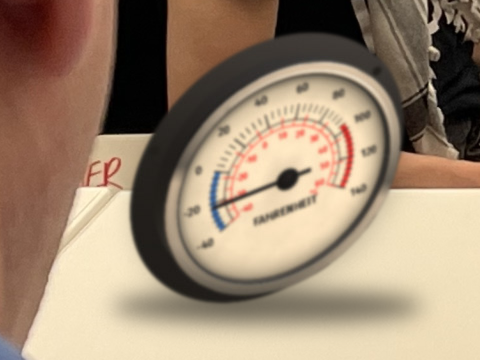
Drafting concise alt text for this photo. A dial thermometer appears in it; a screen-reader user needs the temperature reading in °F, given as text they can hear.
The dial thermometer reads -20 °F
